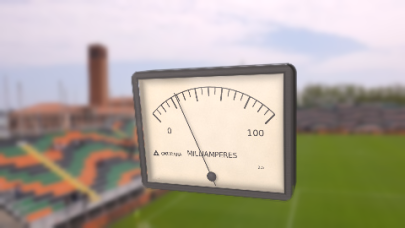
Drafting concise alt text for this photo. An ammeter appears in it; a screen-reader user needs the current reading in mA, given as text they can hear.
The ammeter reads 25 mA
